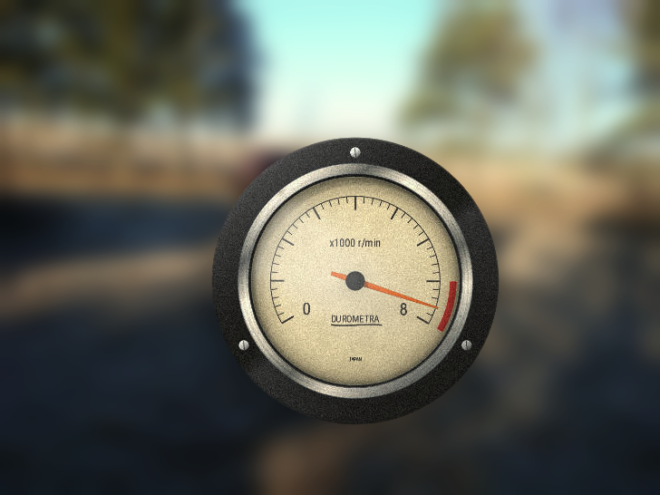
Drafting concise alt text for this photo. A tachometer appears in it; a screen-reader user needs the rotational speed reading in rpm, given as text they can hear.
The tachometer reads 7600 rpm
